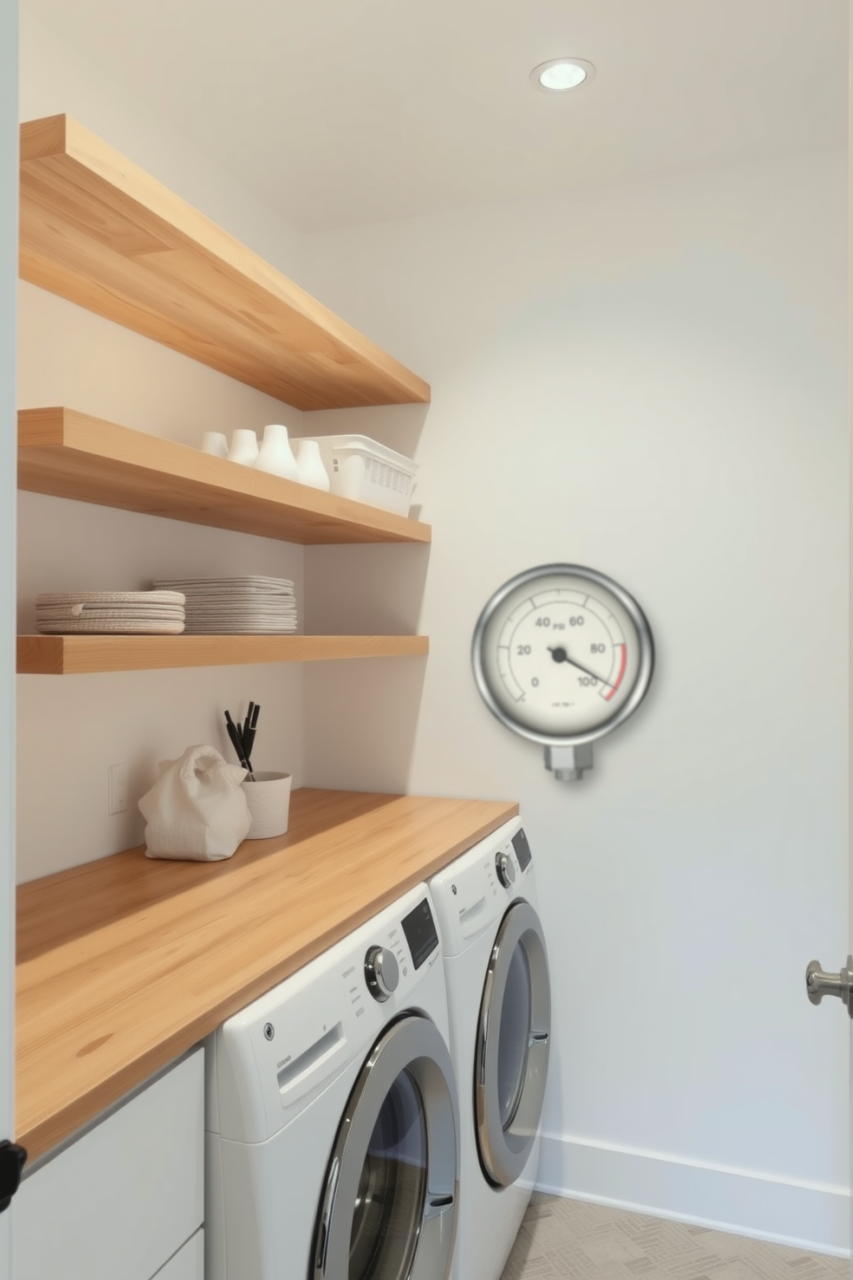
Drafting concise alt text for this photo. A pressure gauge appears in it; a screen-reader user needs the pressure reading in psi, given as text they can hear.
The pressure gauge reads 95 psi
